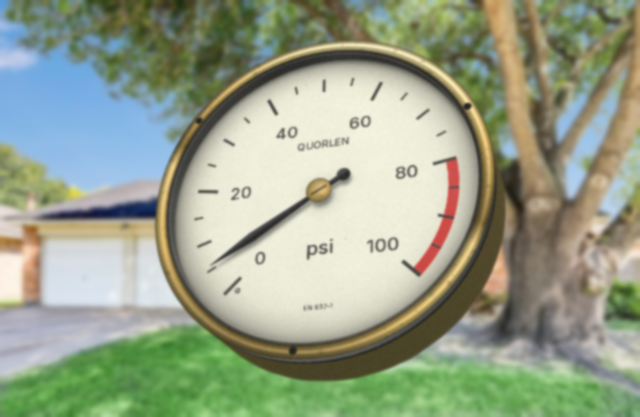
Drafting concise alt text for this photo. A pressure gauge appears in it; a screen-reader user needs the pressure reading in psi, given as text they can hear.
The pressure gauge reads 5 psi
